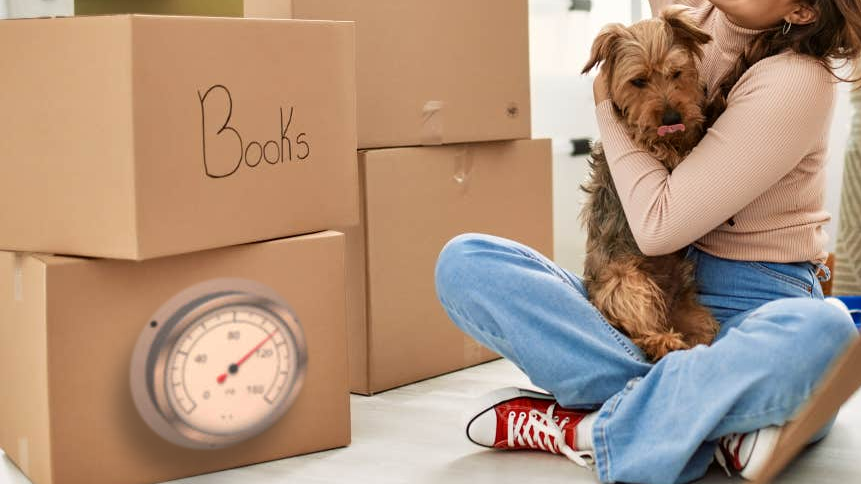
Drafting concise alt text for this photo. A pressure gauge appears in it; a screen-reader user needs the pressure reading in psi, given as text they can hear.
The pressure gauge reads 110 psi
